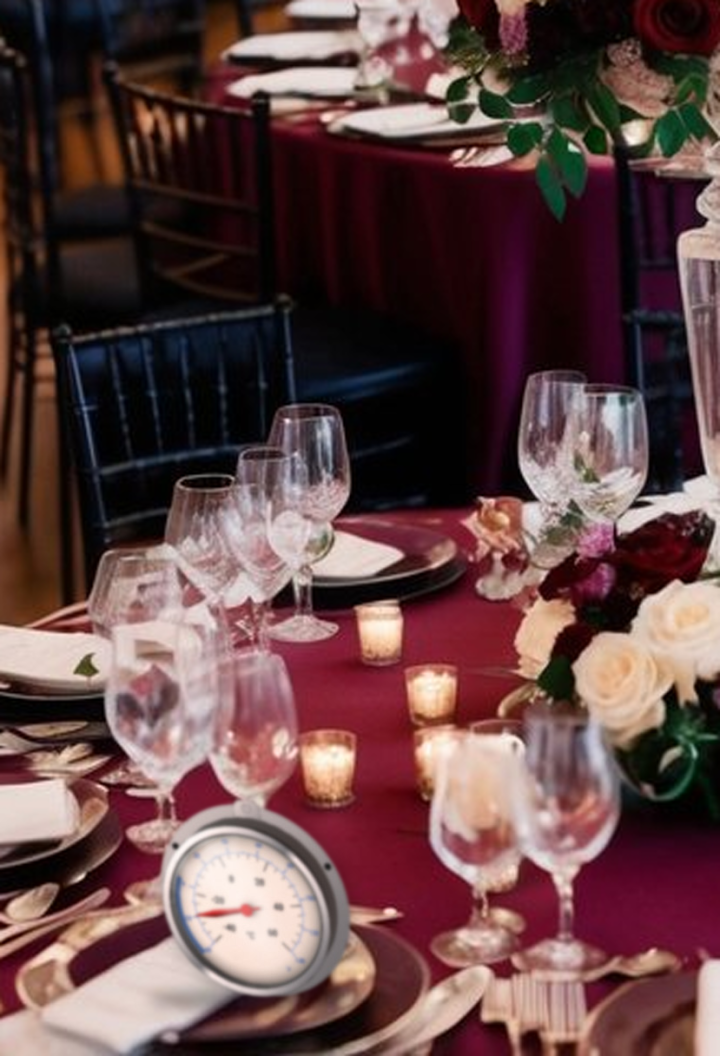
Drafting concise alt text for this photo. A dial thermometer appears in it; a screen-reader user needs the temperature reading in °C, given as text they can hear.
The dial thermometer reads -28 °C
